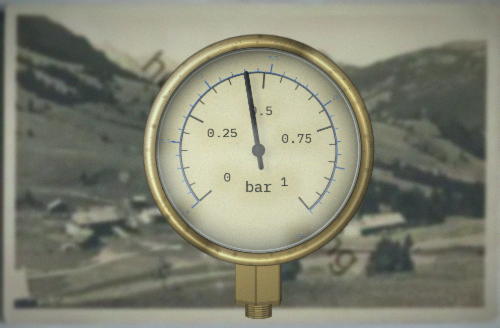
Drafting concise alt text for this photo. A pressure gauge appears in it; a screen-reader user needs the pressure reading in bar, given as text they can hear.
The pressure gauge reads 0.45 bar
